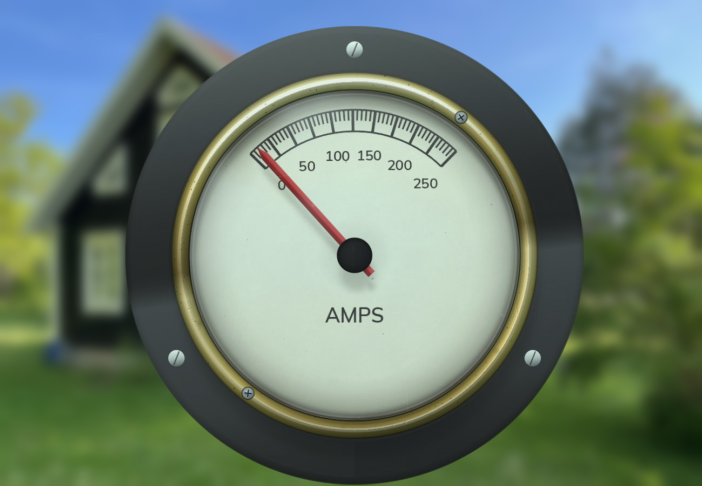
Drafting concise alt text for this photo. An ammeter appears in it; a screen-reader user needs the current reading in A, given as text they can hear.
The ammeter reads 10 A
